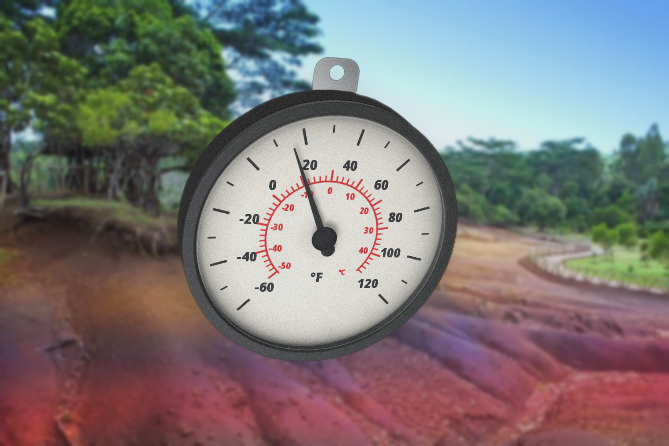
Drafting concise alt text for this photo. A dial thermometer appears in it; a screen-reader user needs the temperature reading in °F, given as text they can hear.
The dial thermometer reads 15 °F
